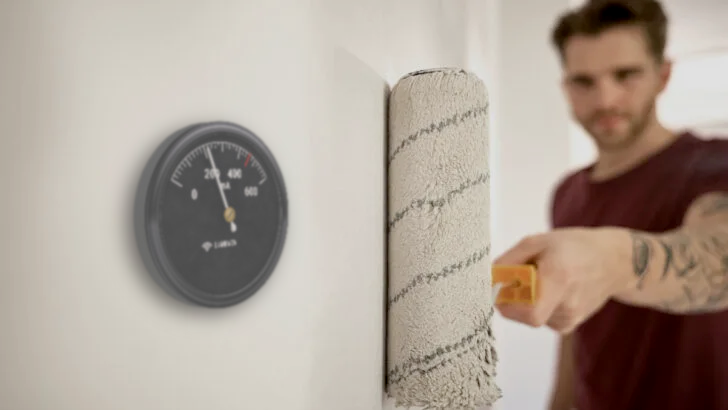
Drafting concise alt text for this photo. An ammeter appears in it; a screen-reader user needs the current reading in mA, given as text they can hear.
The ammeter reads 200 mA
